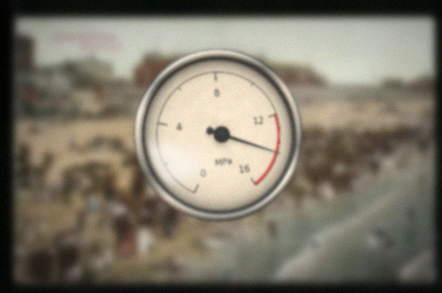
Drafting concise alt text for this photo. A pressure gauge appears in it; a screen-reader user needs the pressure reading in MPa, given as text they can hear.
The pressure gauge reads 14 MPa
